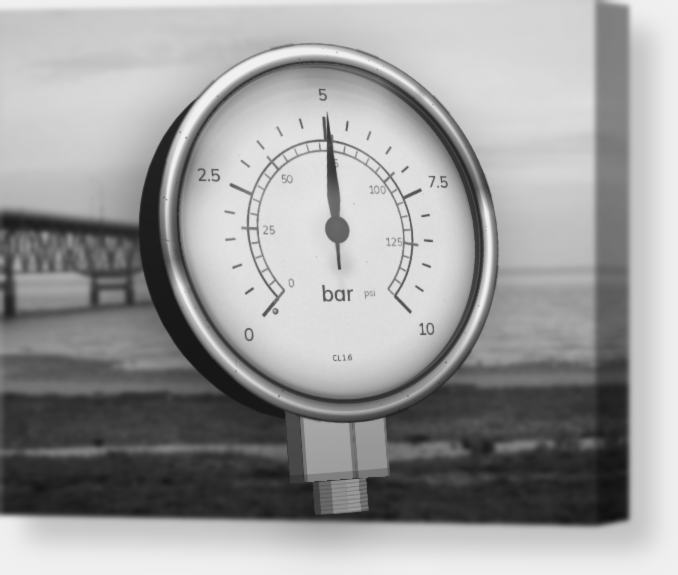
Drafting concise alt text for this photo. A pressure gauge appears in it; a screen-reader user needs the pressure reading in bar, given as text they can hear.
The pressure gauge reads 5 bar
